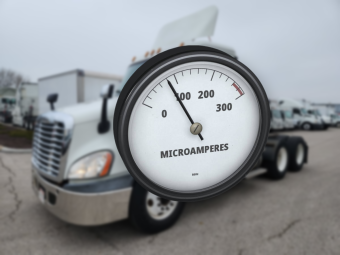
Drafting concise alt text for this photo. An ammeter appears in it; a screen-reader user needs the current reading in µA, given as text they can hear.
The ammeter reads 80 µA
